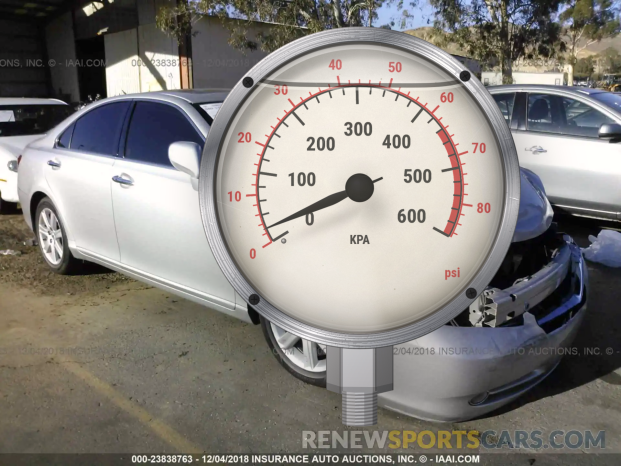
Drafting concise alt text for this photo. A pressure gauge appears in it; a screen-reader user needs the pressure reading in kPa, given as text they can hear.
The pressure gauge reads 20 kPa
